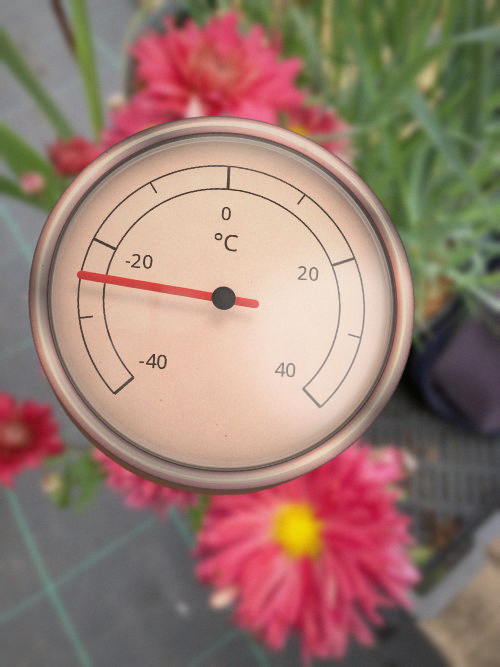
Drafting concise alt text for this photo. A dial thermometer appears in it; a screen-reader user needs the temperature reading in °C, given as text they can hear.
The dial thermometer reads -25 °C
